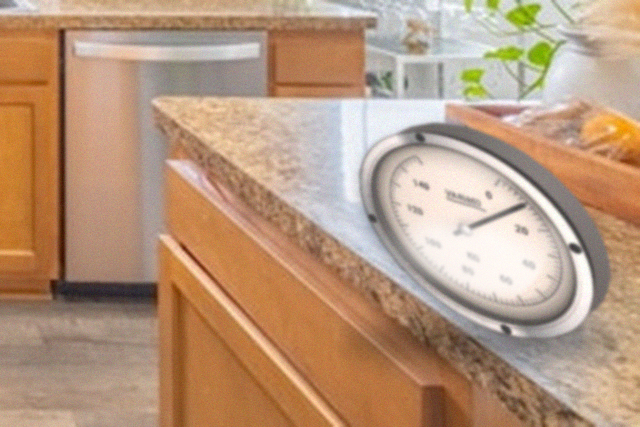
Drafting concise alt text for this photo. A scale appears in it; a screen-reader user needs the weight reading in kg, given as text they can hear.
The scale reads 10 kg
